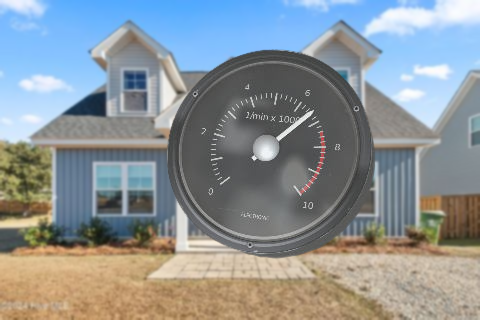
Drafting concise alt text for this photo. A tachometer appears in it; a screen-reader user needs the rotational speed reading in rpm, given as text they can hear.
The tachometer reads 6600 rpm
